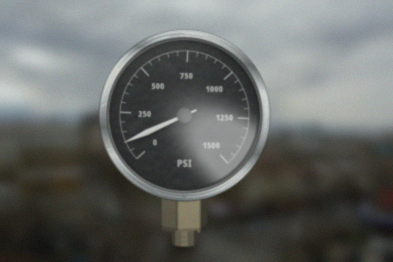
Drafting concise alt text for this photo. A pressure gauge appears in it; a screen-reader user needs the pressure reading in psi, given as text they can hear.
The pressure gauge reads 100 psi
